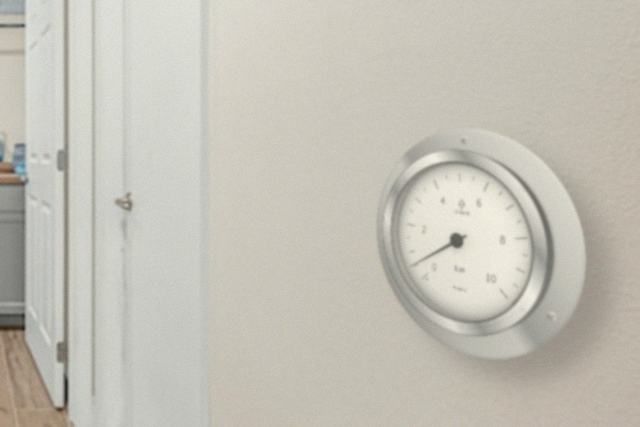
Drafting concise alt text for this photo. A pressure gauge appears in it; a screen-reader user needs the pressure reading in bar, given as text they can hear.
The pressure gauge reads 0.5 bar
